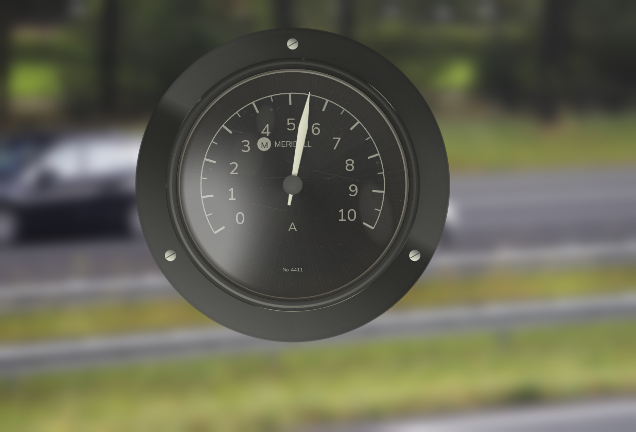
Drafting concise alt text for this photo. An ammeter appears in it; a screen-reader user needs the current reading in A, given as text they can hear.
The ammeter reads 5.5 A
